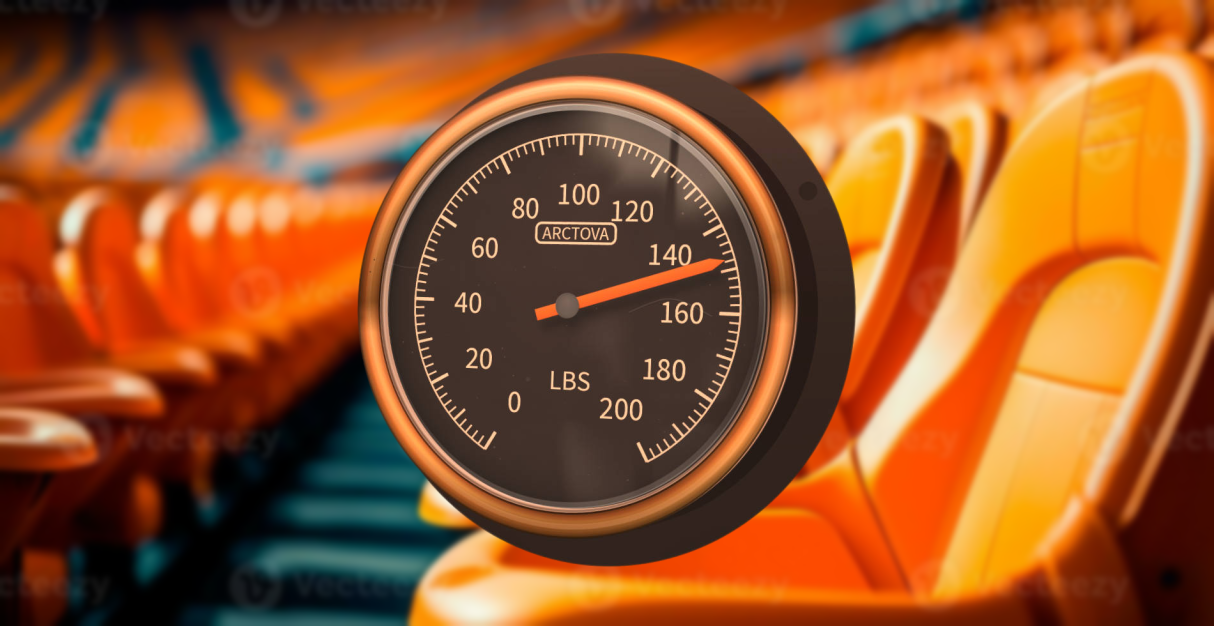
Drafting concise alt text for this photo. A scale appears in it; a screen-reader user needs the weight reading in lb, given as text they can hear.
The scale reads 148 lb
